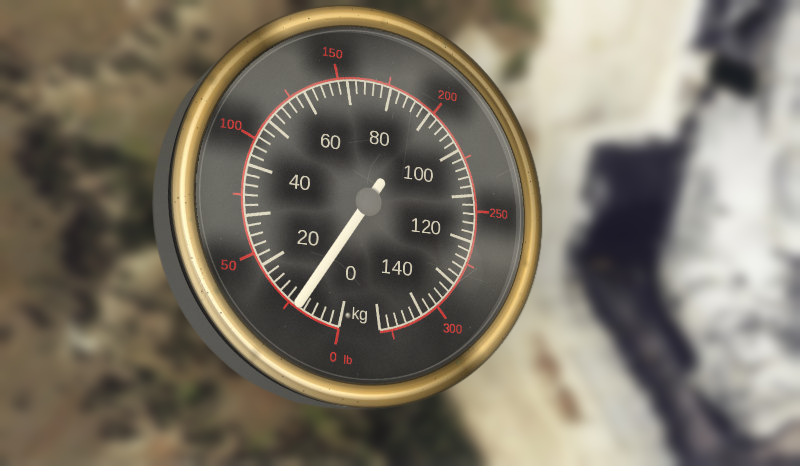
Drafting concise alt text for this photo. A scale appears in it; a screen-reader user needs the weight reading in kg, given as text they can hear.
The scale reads 10 kg
